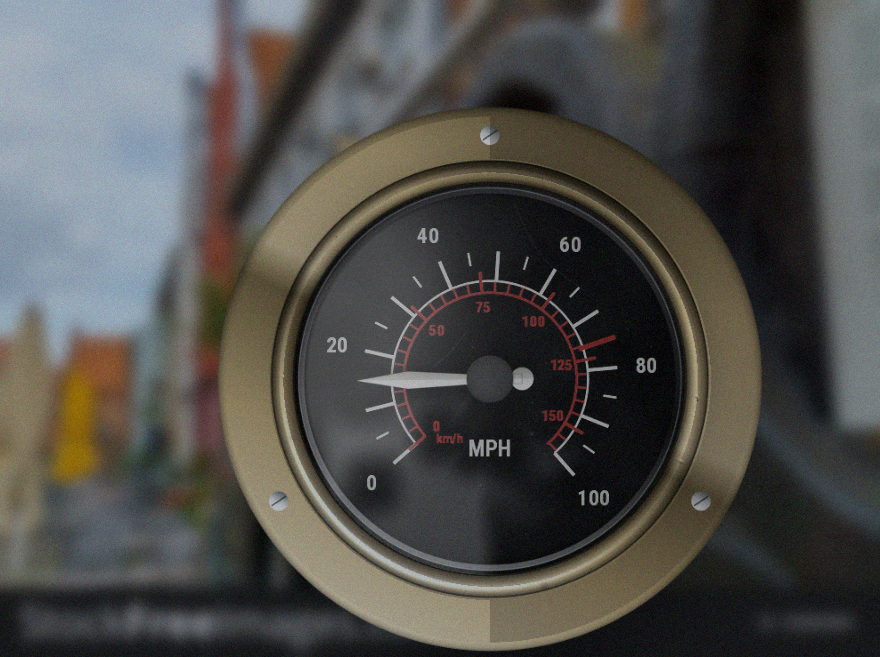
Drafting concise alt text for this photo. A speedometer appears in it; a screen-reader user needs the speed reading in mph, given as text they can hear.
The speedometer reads 15 mph
